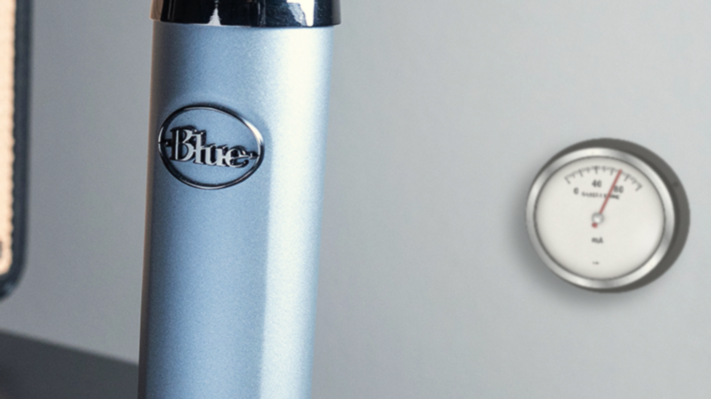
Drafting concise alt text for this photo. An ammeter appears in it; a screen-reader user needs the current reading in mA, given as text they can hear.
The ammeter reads 70 mA
